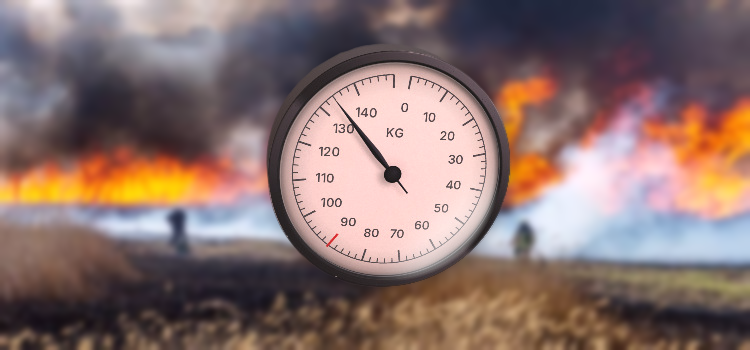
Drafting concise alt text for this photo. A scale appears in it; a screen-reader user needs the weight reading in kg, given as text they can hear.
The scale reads 134 kg
